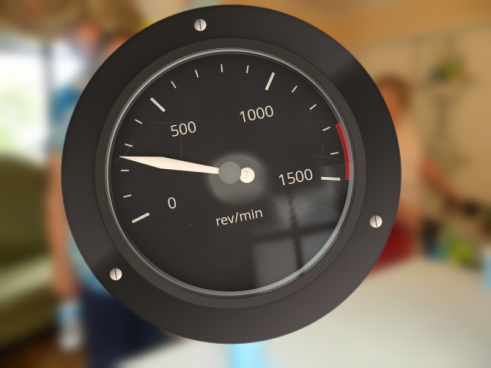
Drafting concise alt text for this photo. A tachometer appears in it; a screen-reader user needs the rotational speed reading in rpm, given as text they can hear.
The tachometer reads 250 rpm
